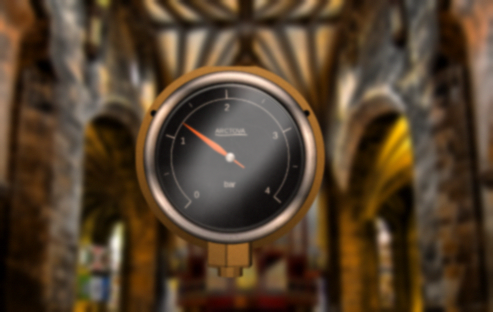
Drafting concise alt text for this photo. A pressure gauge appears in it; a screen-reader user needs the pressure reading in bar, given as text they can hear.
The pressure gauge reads 1.25 bar
